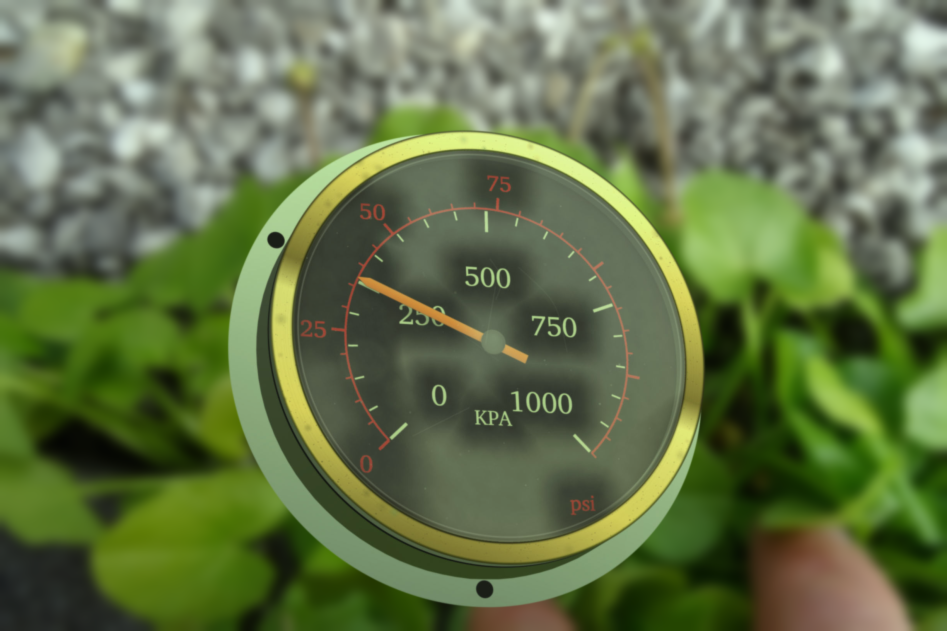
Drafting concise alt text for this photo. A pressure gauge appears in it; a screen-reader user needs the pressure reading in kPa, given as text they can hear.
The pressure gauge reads 250 kPa
